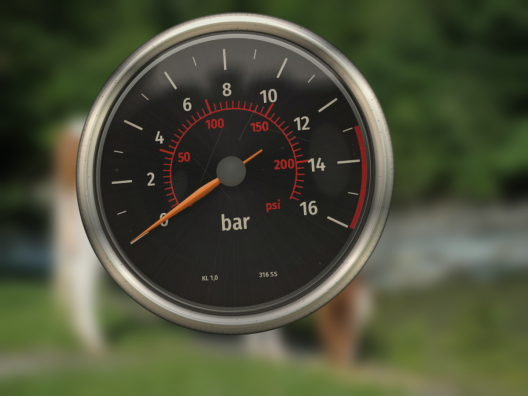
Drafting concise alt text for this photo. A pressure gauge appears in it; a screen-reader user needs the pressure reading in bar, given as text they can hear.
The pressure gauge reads 0 bar
